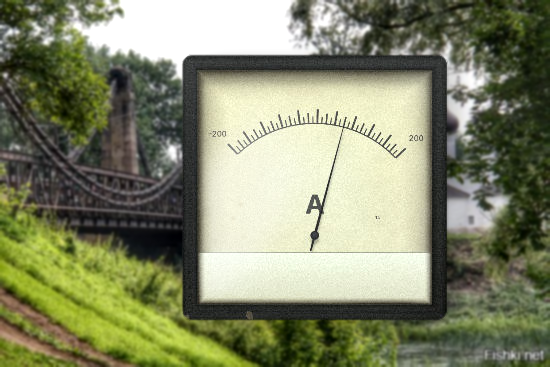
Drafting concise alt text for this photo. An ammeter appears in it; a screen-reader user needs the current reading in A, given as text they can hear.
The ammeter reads 60 A
